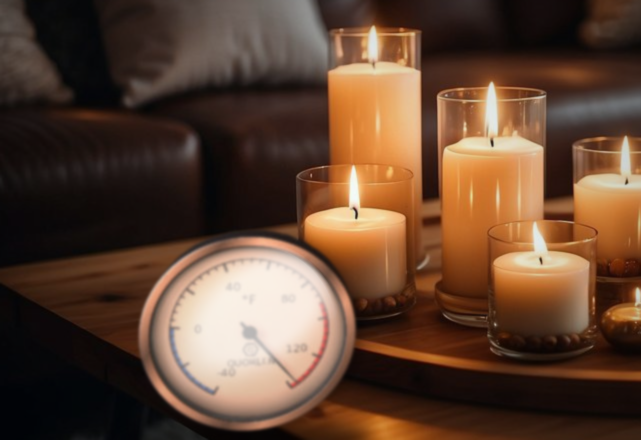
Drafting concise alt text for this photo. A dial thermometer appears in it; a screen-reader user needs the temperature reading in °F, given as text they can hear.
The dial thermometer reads 136 °F
